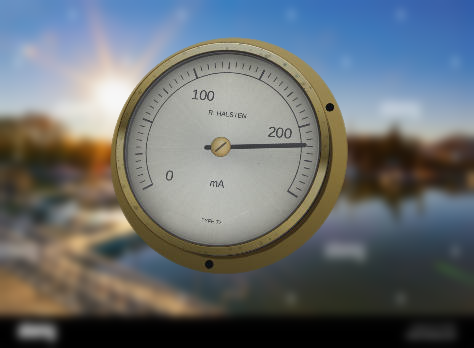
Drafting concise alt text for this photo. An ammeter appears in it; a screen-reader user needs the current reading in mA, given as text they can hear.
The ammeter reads 215 mA
